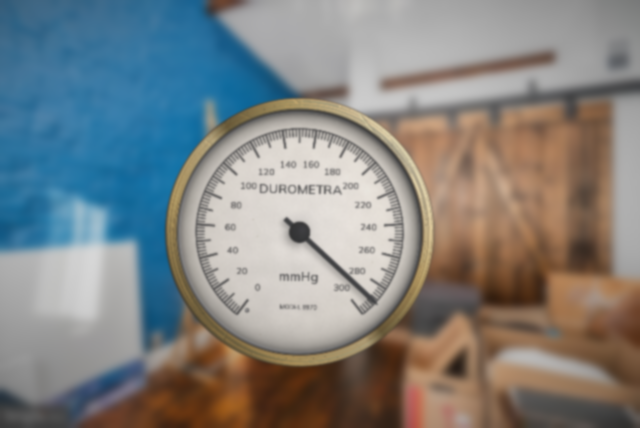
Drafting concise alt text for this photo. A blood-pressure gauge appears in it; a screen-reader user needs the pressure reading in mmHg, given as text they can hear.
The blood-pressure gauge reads 290 mmHg
